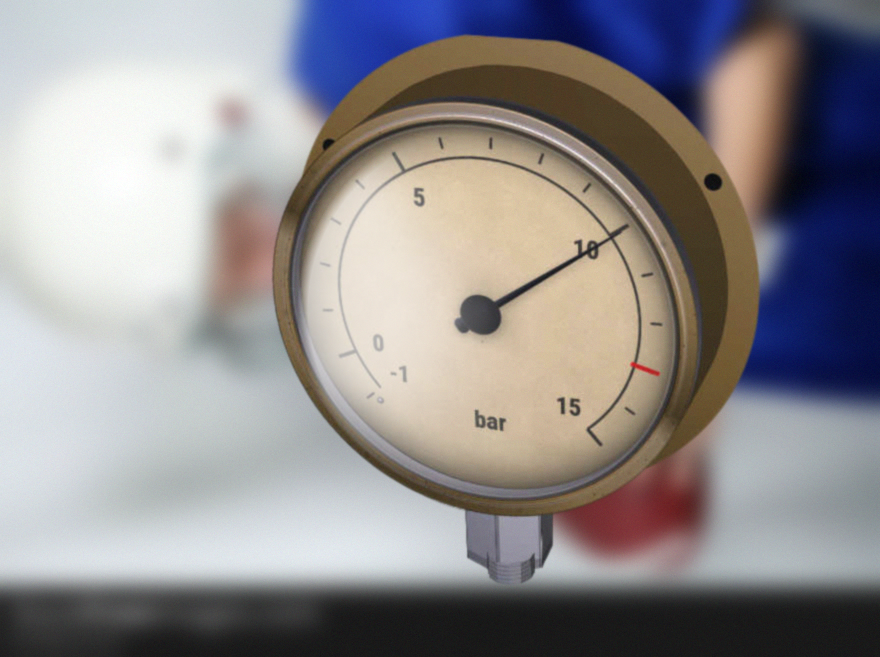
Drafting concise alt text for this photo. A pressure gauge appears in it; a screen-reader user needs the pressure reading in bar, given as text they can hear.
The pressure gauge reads 10 bar
